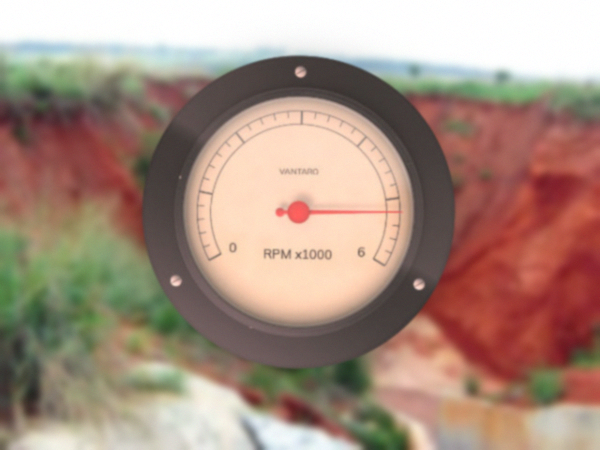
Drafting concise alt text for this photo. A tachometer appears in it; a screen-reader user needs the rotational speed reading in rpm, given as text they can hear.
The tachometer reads 5200 rpm
